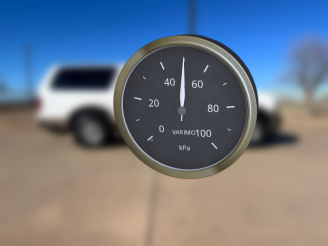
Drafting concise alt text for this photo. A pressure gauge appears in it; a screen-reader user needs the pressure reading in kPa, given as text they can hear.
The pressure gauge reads 50 kPa
